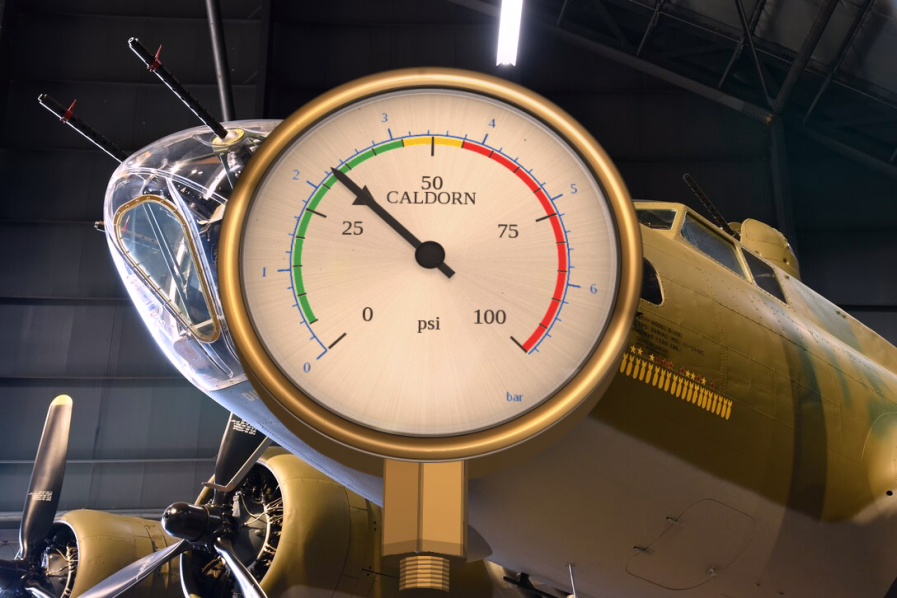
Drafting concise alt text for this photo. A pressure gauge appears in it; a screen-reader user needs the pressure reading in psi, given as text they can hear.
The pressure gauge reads 32.5 psi
